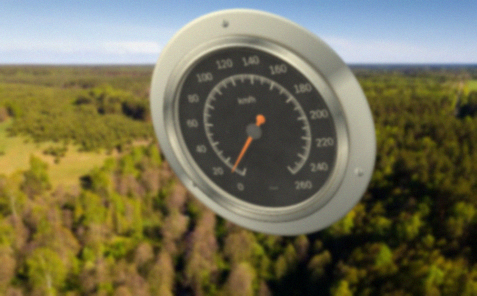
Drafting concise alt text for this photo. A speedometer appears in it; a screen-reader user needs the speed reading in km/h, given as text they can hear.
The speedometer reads 10 km/h
